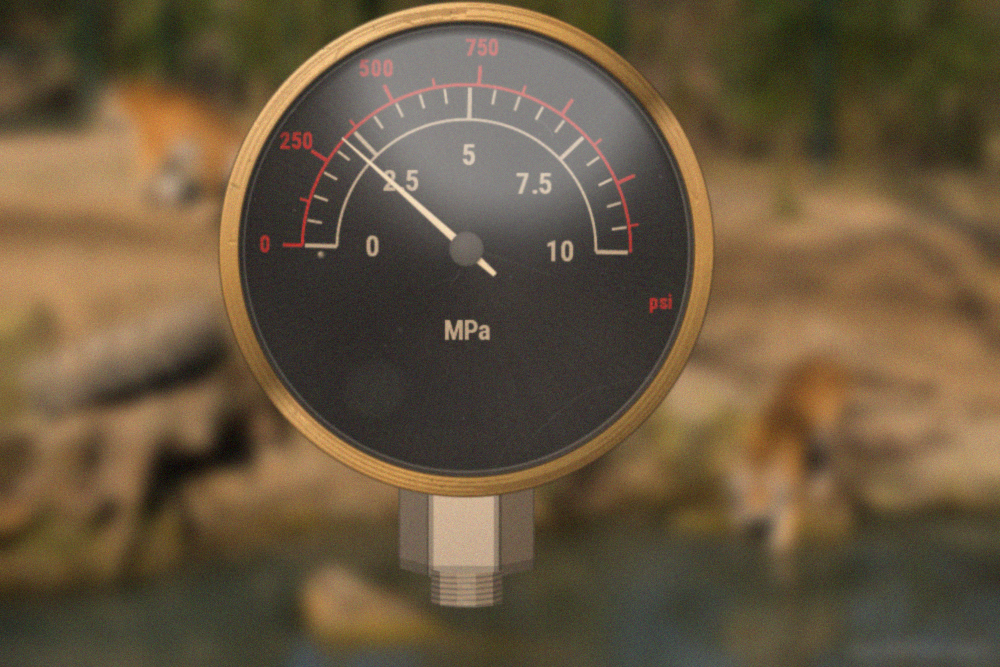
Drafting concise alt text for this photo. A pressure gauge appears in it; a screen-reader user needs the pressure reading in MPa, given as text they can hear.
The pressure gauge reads 2.25 MPa
